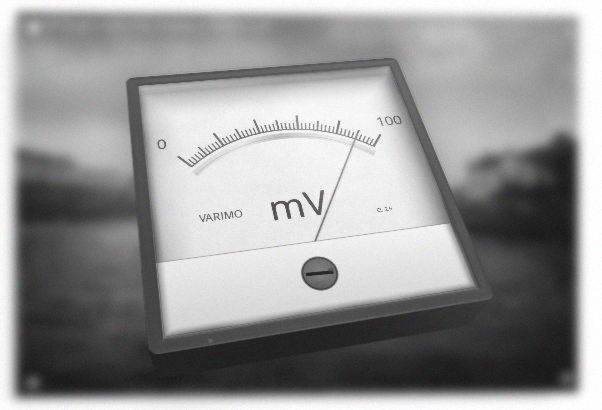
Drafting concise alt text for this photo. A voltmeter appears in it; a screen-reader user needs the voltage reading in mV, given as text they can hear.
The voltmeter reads 90 mV
